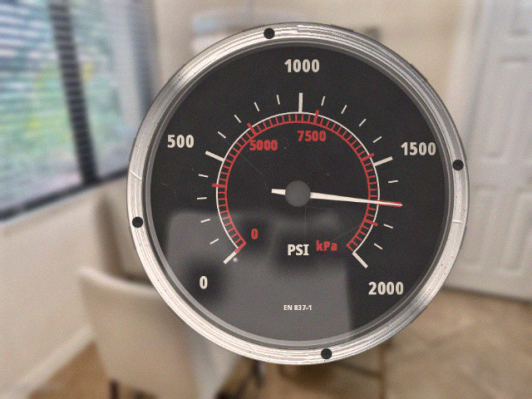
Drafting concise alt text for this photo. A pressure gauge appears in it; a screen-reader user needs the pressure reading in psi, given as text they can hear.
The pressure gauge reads 1700 psi
